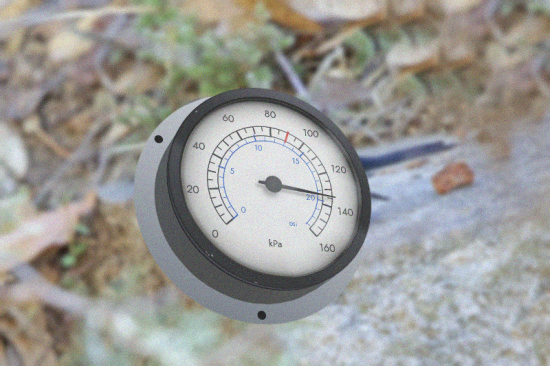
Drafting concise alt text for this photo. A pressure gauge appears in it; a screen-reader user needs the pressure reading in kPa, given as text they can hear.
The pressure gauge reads 135 kPa
